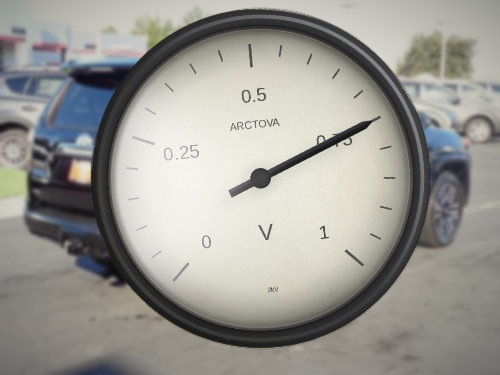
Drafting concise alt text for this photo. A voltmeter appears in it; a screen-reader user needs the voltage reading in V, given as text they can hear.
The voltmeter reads 0.75 V
